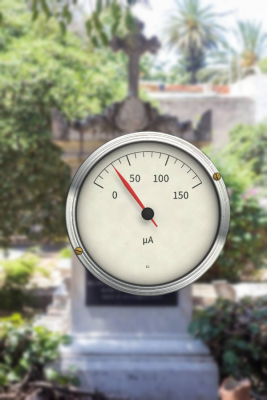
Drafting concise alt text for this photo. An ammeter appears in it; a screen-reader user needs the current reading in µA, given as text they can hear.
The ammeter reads 30 µA
